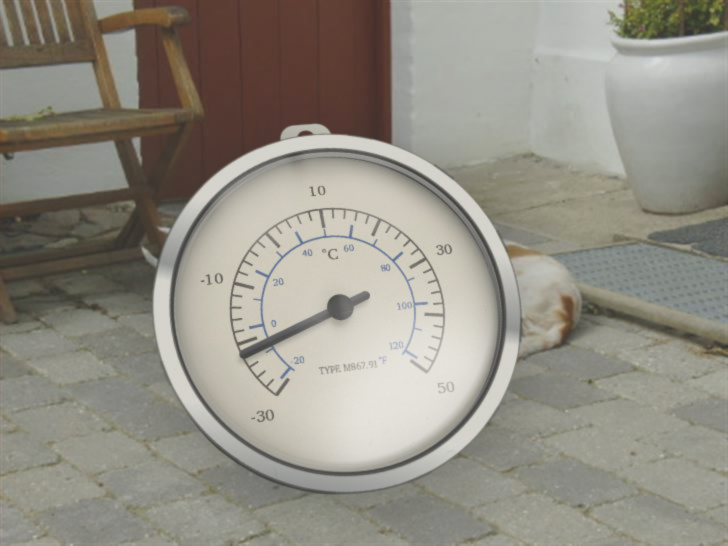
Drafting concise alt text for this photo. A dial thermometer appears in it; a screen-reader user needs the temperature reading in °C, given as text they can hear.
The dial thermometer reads -22 °C
